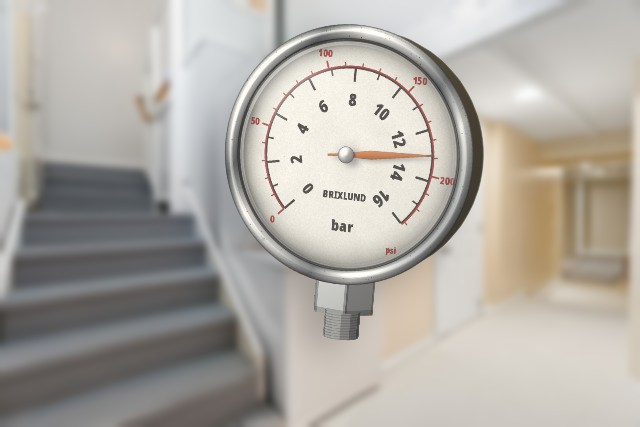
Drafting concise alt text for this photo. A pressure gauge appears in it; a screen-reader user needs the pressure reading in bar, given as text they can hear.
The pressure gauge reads 13 bar
